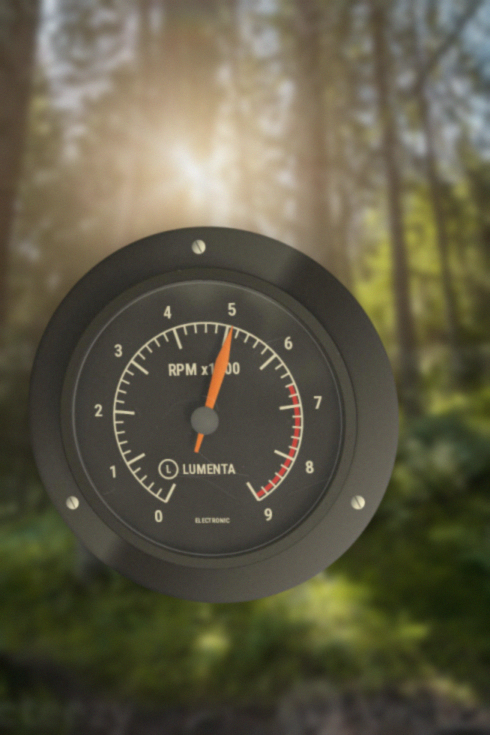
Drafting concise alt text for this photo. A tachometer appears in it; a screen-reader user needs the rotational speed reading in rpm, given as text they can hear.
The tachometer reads 5100 rpm
